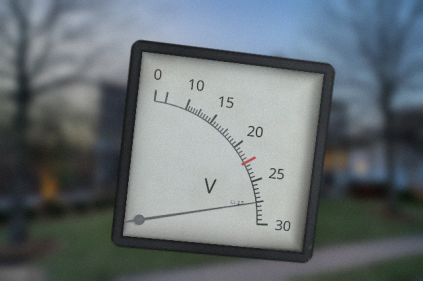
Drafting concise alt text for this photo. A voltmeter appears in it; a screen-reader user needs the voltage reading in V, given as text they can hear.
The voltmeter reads 27.5 V
